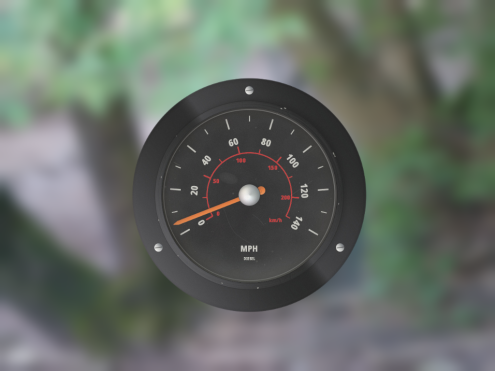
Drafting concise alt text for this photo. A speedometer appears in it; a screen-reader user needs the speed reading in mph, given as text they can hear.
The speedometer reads 5 mph
